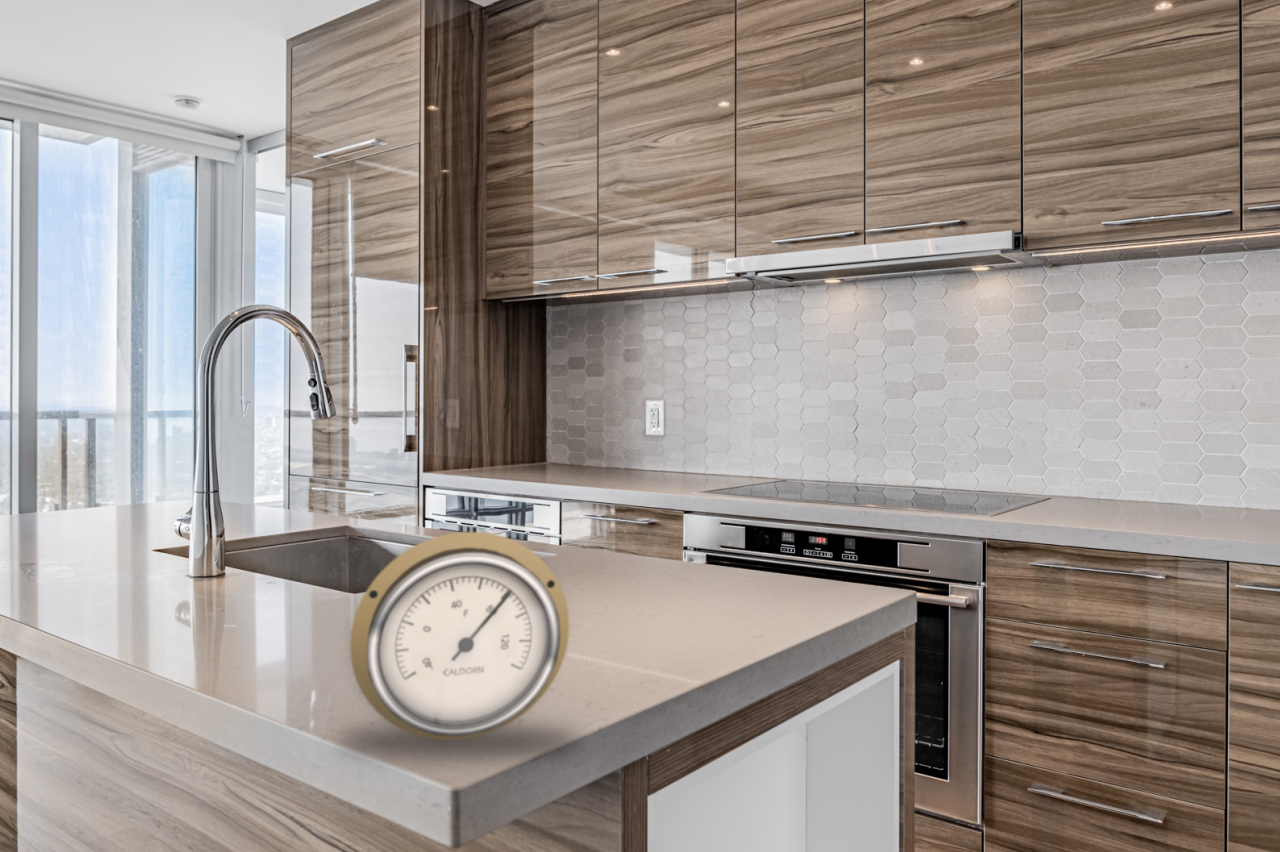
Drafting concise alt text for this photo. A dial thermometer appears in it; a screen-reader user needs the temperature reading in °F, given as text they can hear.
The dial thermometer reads 80 °F
